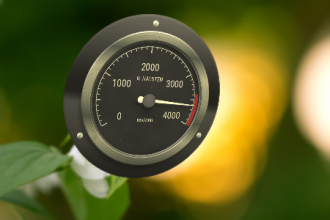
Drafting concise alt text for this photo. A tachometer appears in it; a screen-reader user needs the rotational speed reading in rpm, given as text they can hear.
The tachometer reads 3600 rpm
